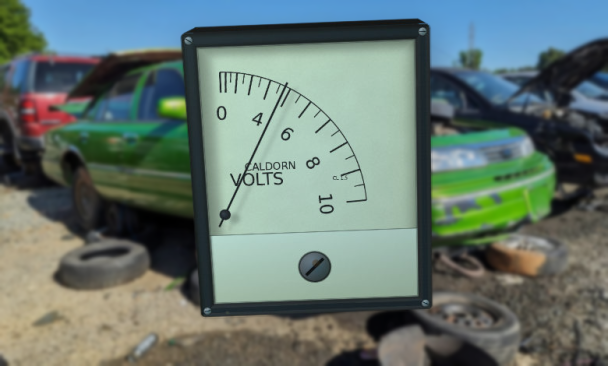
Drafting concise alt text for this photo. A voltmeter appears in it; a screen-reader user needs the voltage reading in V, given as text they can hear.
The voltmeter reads 4.75 V
